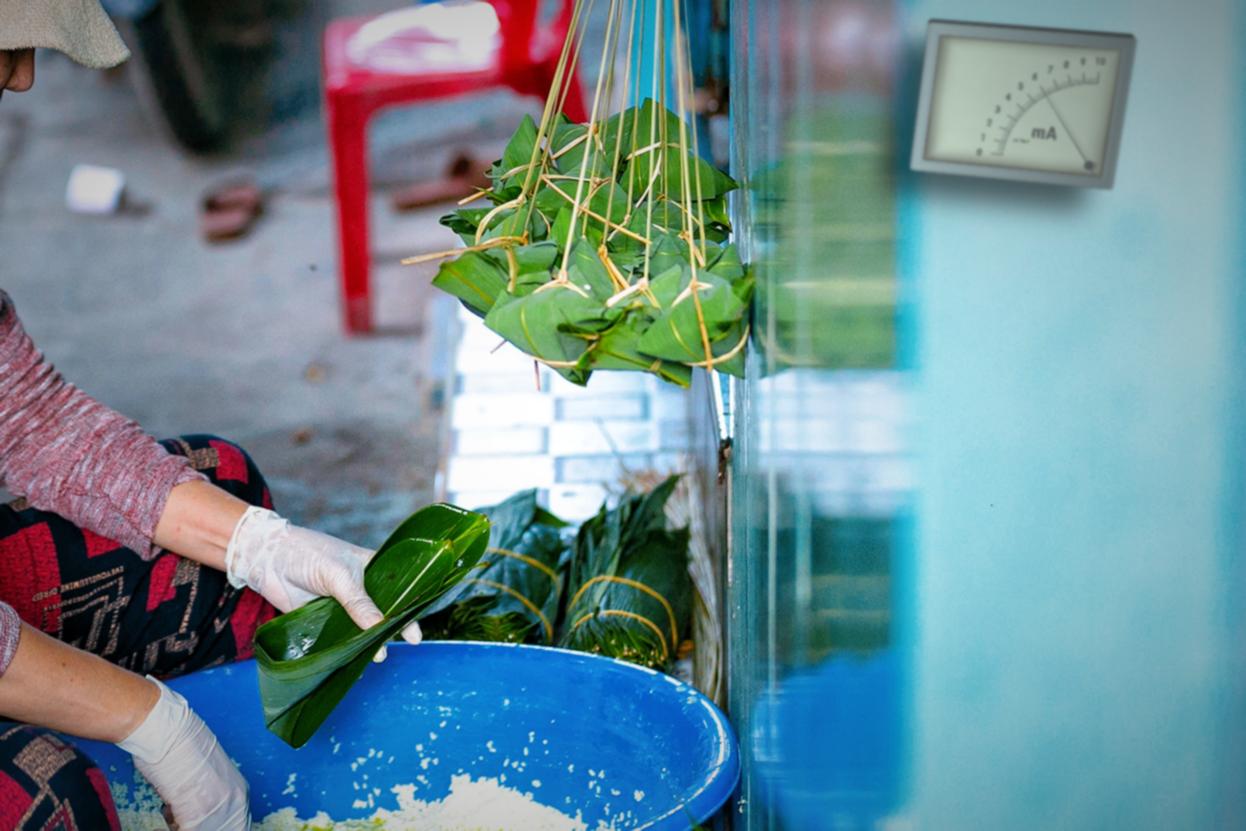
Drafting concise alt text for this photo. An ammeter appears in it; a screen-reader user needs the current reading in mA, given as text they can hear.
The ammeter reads 6 mA
